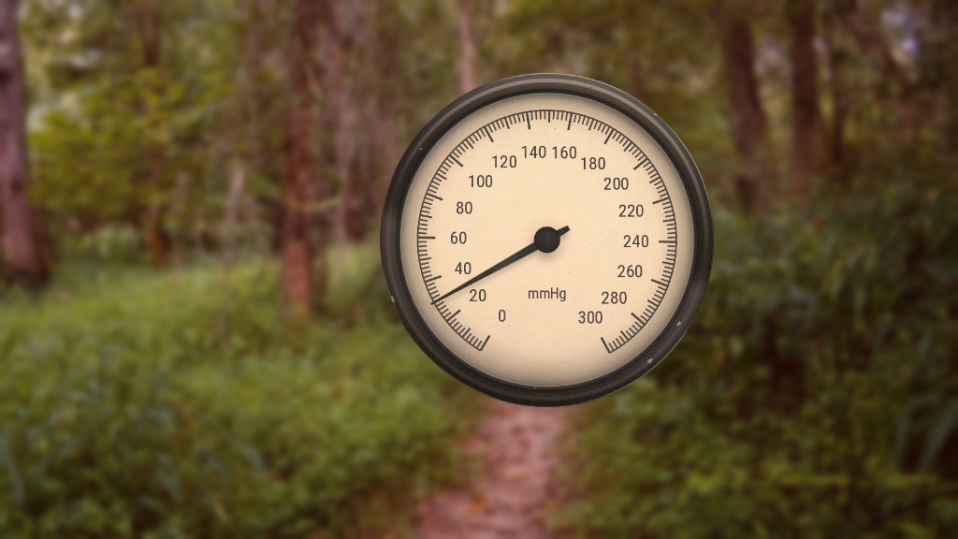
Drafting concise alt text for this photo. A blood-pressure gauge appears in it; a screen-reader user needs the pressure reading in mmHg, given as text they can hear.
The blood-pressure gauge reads 30 mmHg
